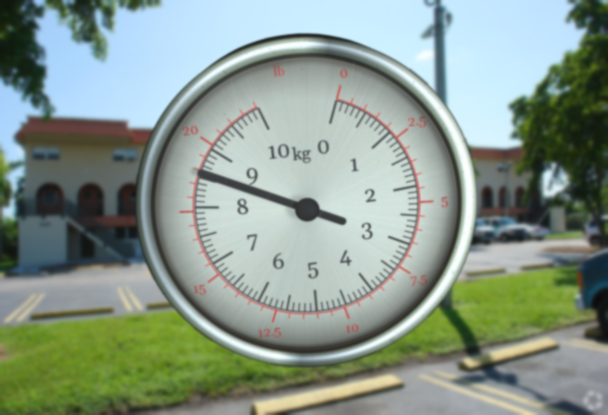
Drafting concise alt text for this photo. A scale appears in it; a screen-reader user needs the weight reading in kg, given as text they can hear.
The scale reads 8.6 kg
